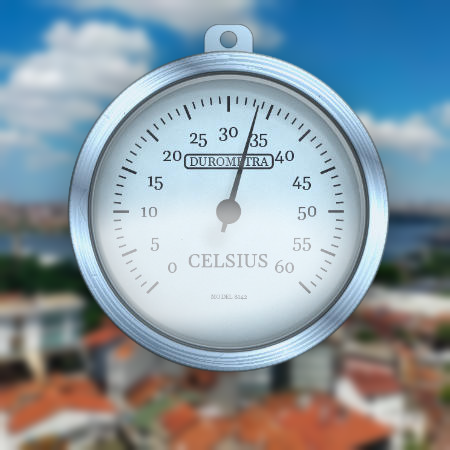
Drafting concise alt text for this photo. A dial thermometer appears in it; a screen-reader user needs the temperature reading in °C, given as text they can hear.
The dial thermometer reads 33.5 °C
